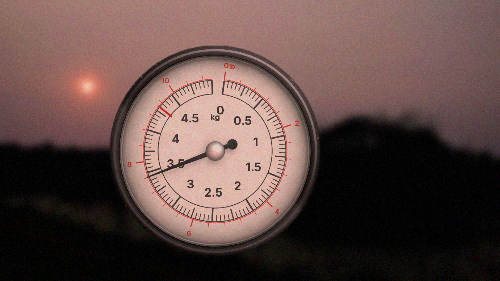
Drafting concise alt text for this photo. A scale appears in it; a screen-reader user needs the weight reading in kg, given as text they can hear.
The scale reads 3.45 kg
